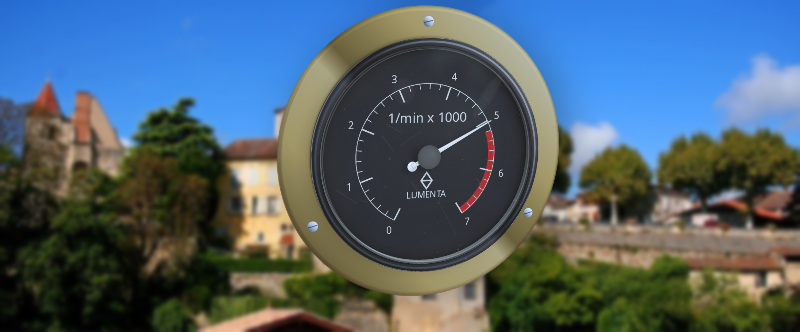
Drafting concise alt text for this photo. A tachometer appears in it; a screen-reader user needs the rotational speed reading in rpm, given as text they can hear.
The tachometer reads 5000 rpm
